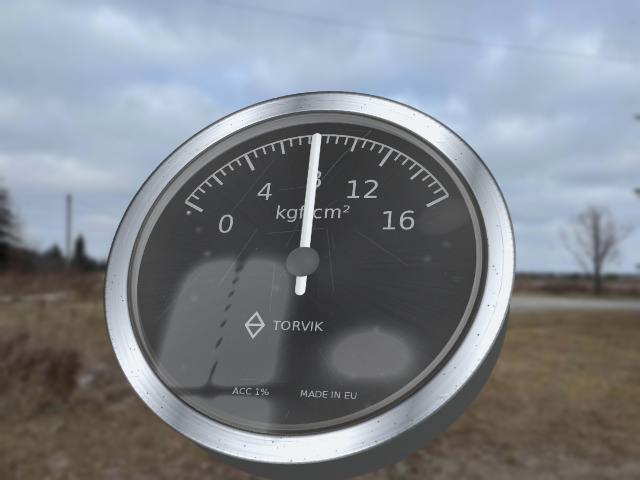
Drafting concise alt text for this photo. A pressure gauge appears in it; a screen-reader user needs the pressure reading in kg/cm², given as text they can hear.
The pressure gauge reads 8 kg/cm²
